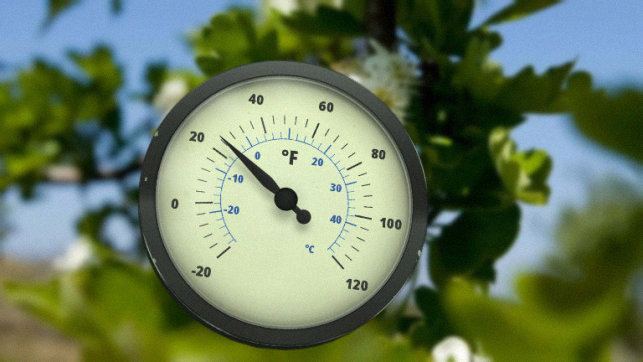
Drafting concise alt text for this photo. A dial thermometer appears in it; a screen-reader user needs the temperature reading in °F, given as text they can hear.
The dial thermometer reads 24 °F
